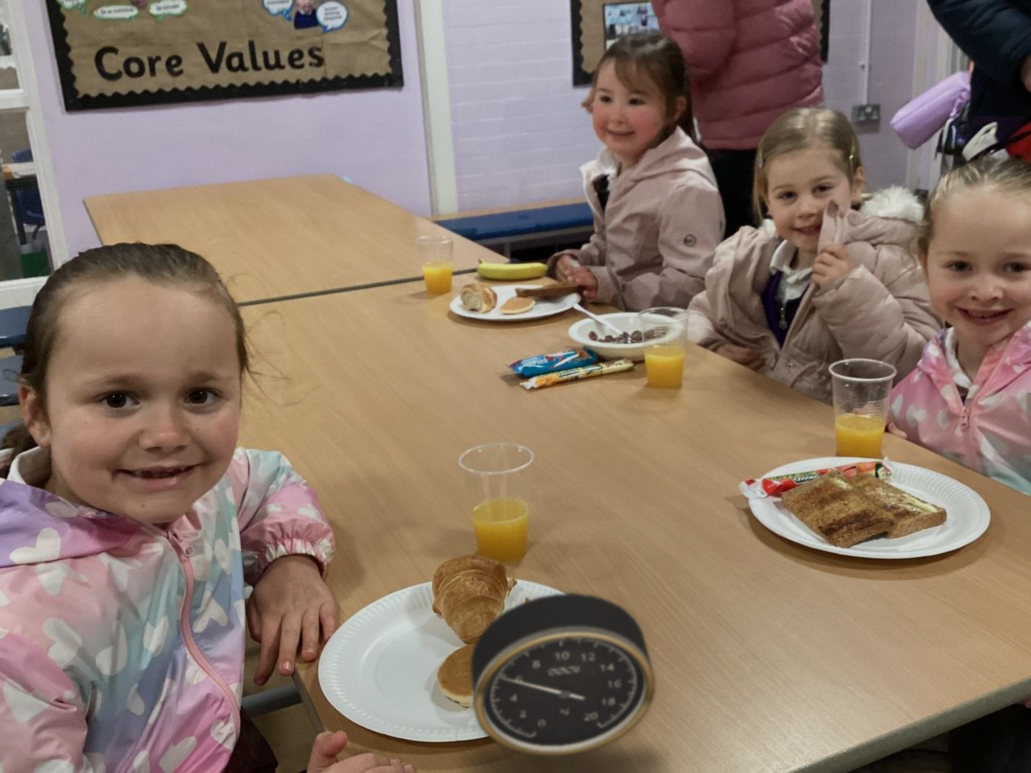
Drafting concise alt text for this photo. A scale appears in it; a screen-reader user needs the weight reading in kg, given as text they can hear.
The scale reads 6 kg
